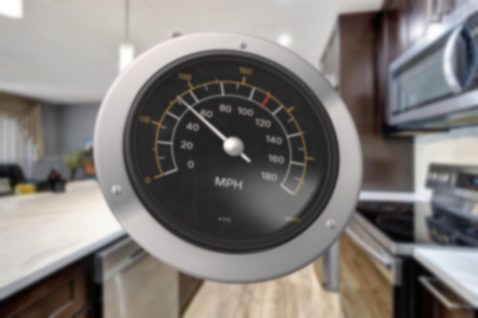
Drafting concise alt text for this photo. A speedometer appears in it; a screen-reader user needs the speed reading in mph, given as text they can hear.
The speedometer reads 50 mph
